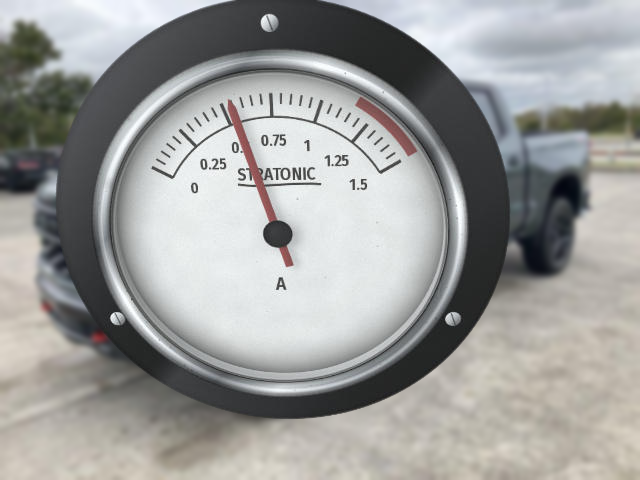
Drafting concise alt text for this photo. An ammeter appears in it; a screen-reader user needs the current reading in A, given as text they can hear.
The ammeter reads 0.55 A
